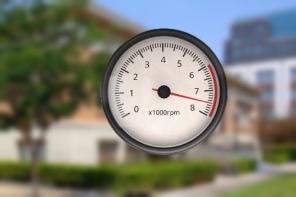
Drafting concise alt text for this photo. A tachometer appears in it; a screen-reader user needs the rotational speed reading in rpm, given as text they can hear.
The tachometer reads 7500 rpm
